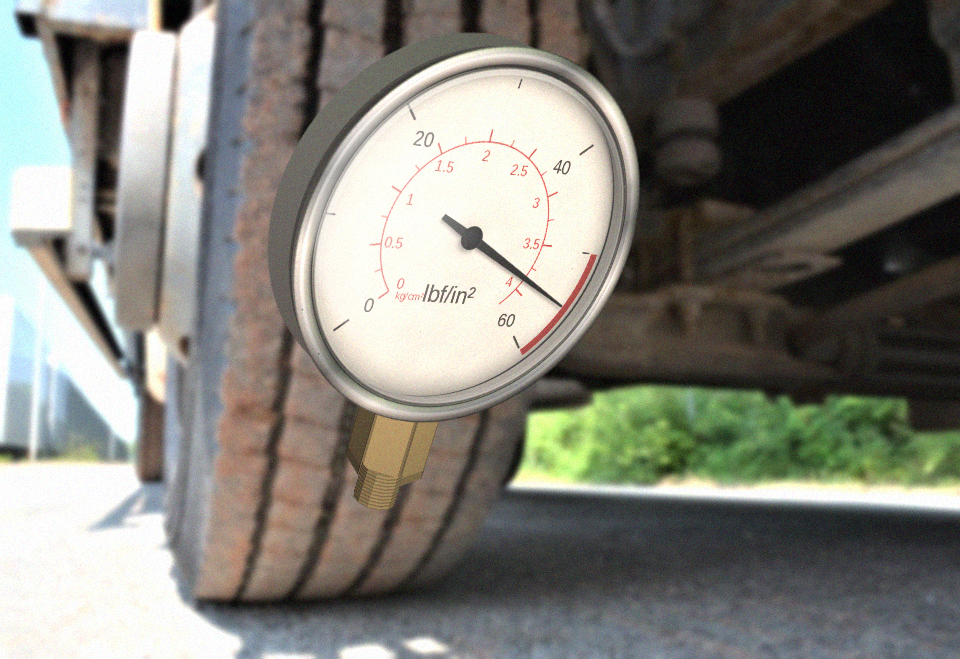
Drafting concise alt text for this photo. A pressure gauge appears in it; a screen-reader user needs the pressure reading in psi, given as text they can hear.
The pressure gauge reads 55 psi
